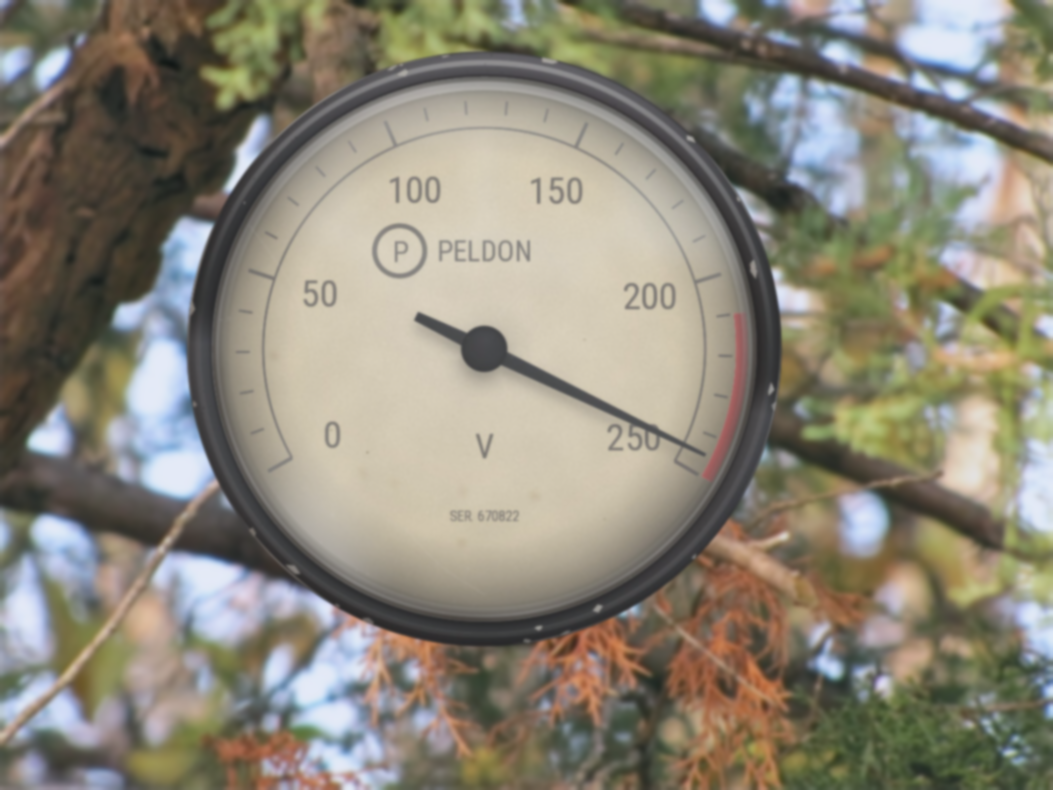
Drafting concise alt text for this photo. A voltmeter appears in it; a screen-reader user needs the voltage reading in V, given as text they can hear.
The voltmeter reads 245 V
